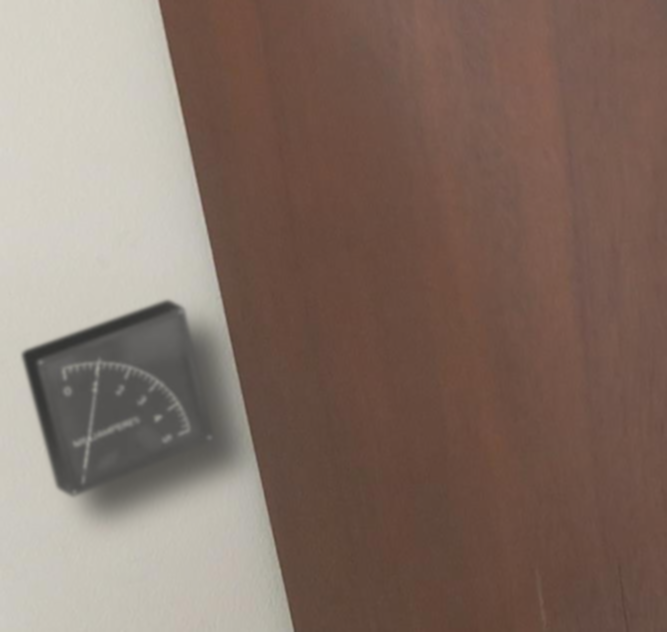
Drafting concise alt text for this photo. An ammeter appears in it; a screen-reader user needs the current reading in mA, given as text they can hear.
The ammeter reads 1 mA
